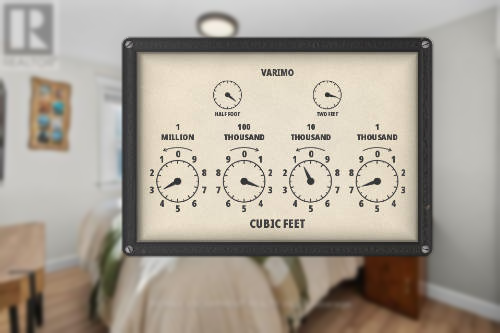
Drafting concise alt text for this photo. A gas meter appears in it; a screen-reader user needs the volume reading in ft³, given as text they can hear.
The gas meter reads 330700 ft³
